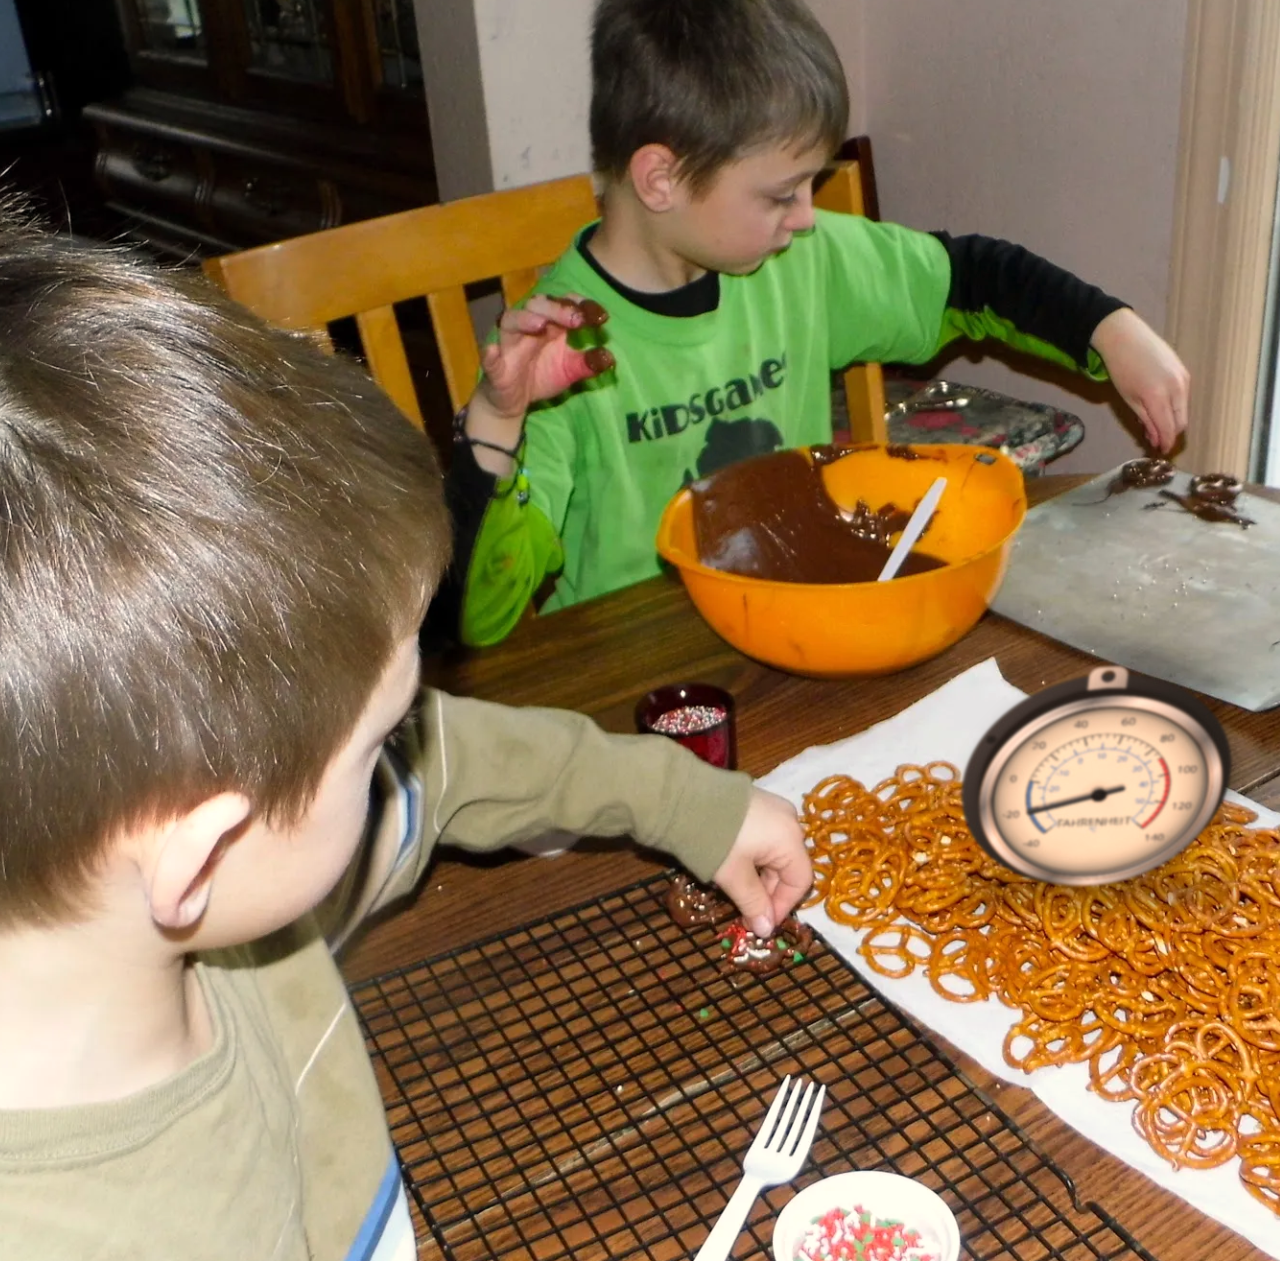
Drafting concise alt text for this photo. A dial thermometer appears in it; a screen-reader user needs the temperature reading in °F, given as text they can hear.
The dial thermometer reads -20 °F
